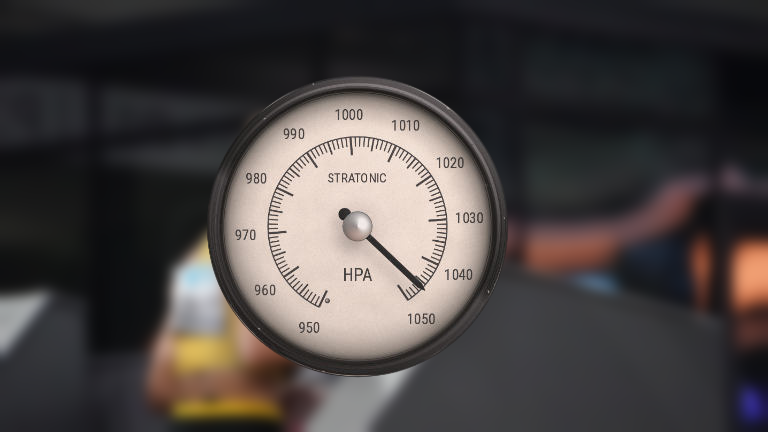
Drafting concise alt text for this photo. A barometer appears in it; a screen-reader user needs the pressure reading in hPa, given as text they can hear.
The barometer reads 1046 hPa
